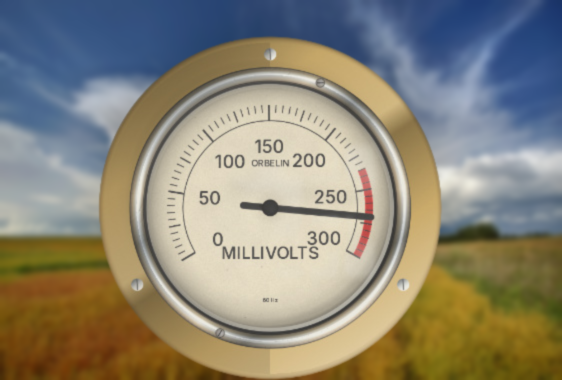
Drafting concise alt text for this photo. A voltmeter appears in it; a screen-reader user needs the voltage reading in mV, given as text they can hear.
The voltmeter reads 270 mV
